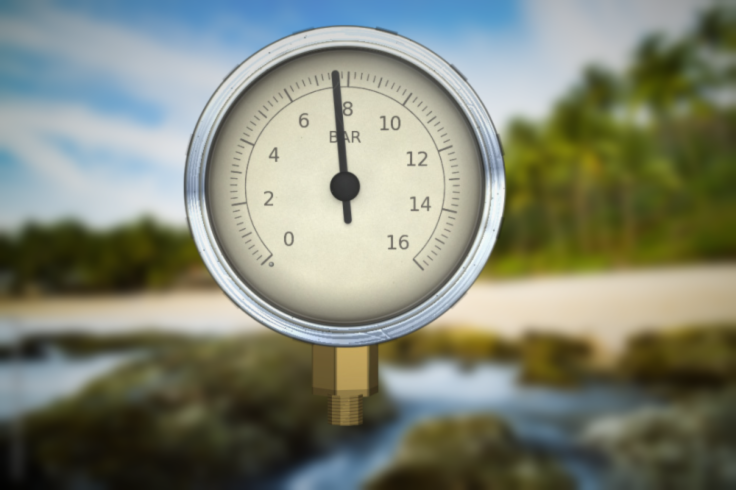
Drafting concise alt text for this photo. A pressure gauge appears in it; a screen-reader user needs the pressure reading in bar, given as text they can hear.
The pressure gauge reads 7.6 bar
